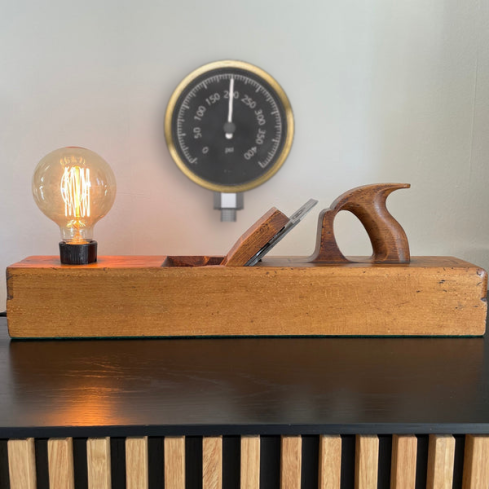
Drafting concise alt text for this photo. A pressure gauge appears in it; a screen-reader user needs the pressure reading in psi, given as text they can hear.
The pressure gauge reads 200 psi
